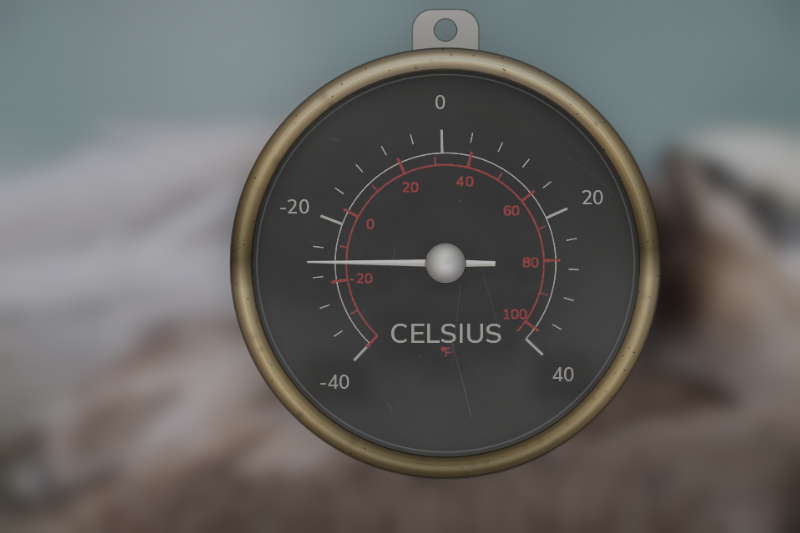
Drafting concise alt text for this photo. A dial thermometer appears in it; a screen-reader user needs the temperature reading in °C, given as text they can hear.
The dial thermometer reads -26 °C
